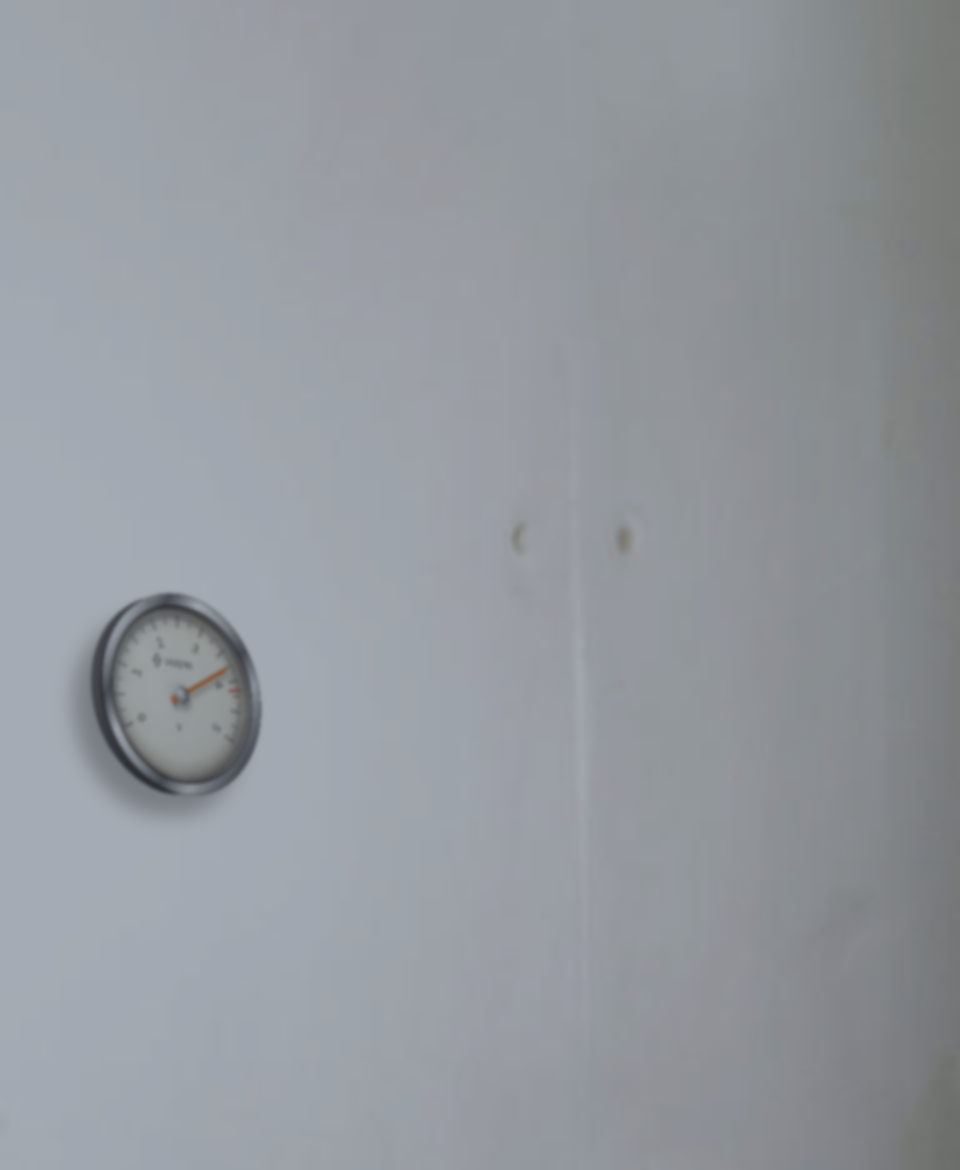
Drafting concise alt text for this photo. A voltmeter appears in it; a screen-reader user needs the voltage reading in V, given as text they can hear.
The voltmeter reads 3.75 V
